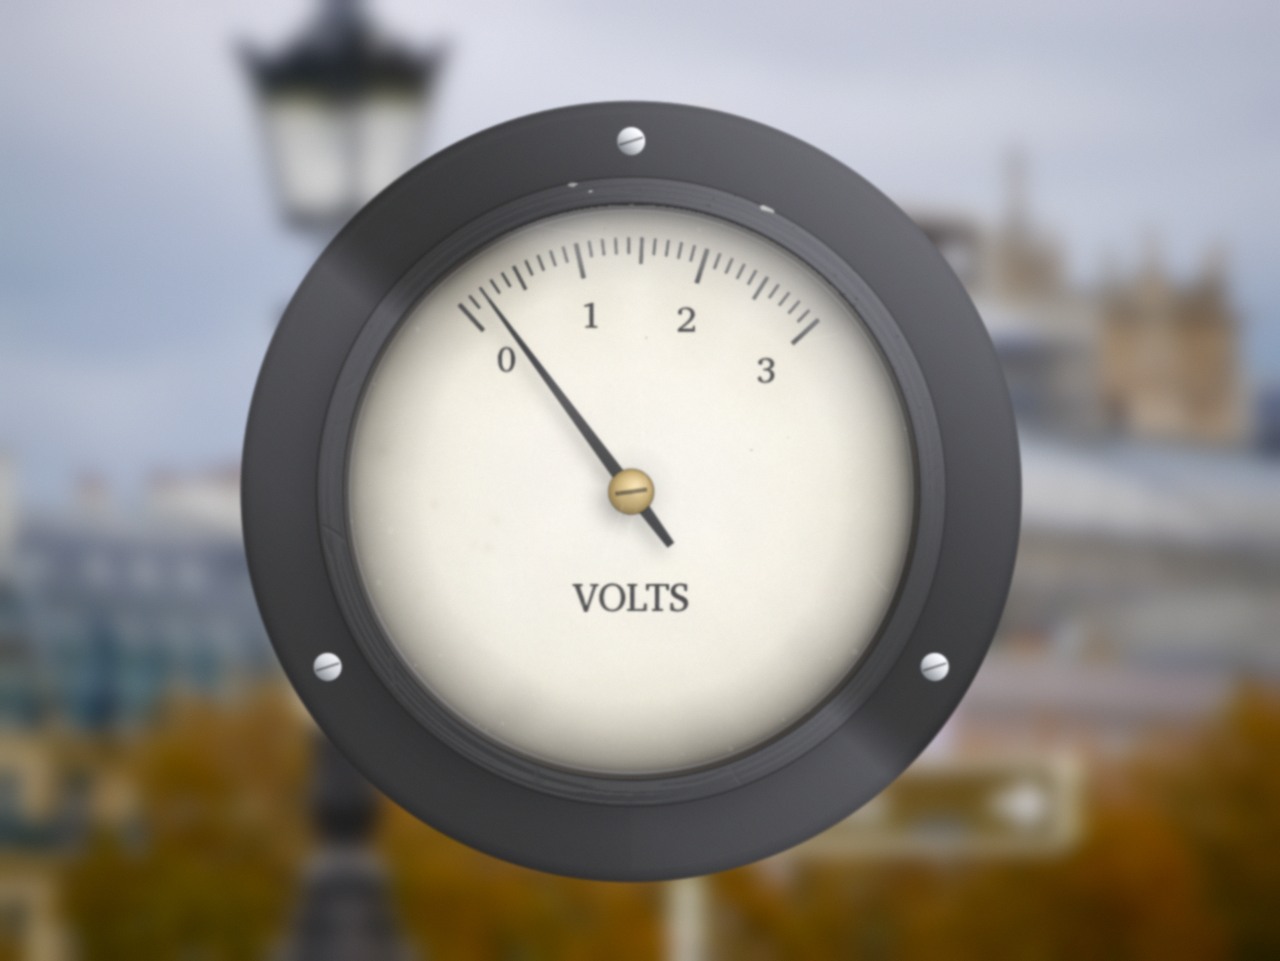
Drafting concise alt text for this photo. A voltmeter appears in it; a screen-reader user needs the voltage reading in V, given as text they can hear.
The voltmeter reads 0.2 V
